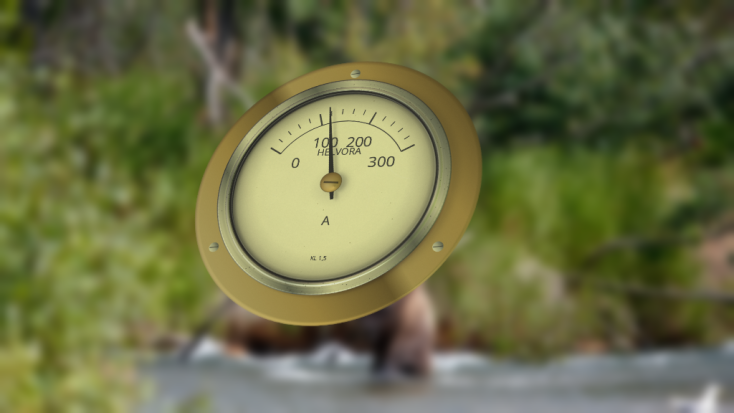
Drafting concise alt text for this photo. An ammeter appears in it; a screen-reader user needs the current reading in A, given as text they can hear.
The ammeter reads 120 A
